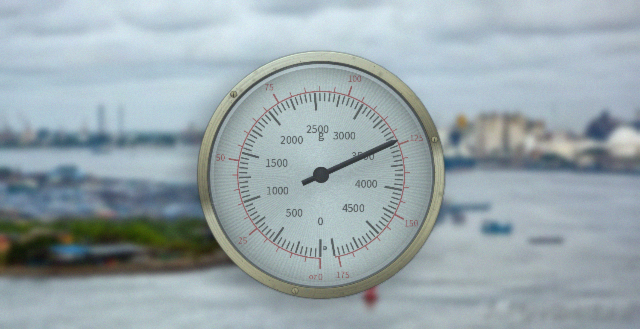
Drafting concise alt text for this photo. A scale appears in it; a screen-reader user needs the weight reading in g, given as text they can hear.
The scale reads 3500 g
